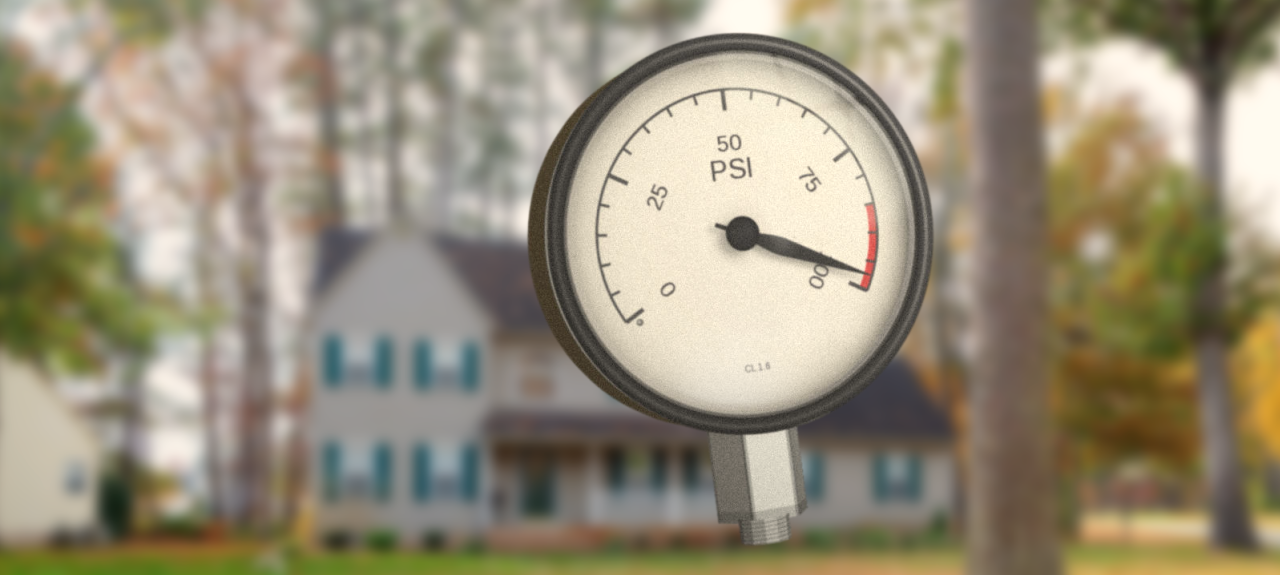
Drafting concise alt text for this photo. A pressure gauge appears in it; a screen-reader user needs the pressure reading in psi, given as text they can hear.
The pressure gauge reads 97.5 psi
